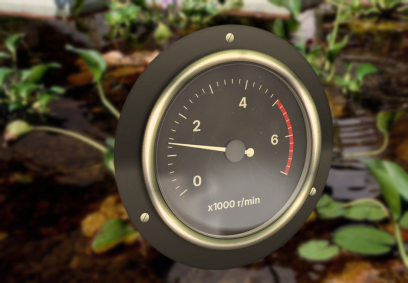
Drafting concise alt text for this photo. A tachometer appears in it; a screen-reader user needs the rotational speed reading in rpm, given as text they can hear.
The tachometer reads 1300 rpm
